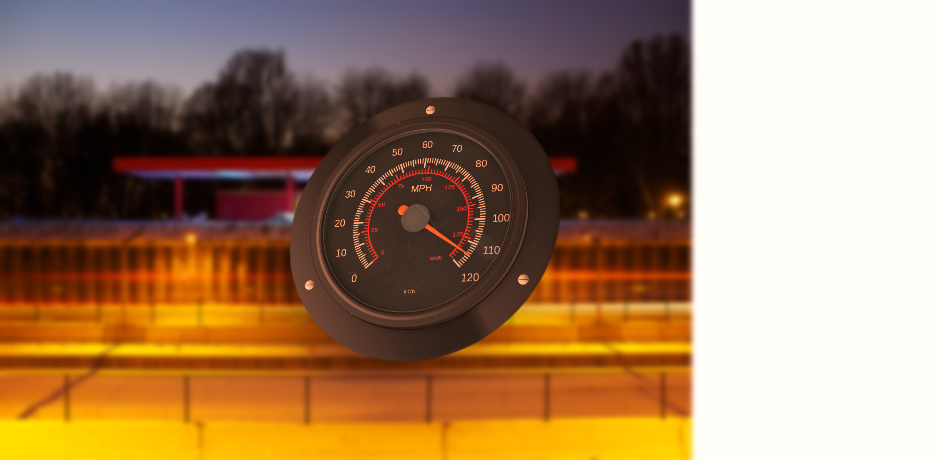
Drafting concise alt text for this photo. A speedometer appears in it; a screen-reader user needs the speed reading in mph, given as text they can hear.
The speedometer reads 115 mph
